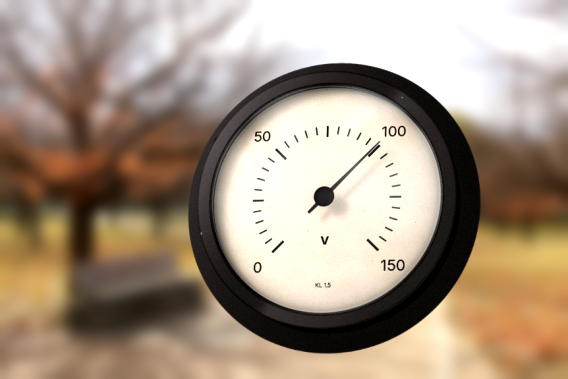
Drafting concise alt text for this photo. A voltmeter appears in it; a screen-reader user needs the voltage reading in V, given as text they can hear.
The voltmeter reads 100 V
